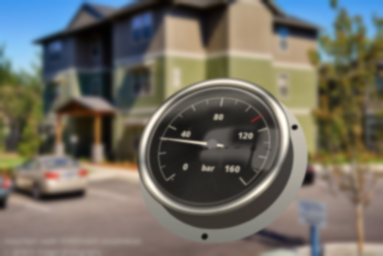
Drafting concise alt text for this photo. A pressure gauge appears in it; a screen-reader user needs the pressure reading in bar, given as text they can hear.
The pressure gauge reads 30 bar
